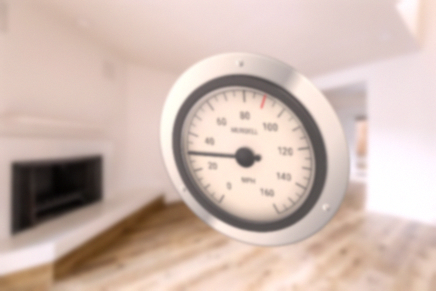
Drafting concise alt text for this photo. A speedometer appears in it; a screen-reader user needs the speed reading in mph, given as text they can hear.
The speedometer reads 30 mph
